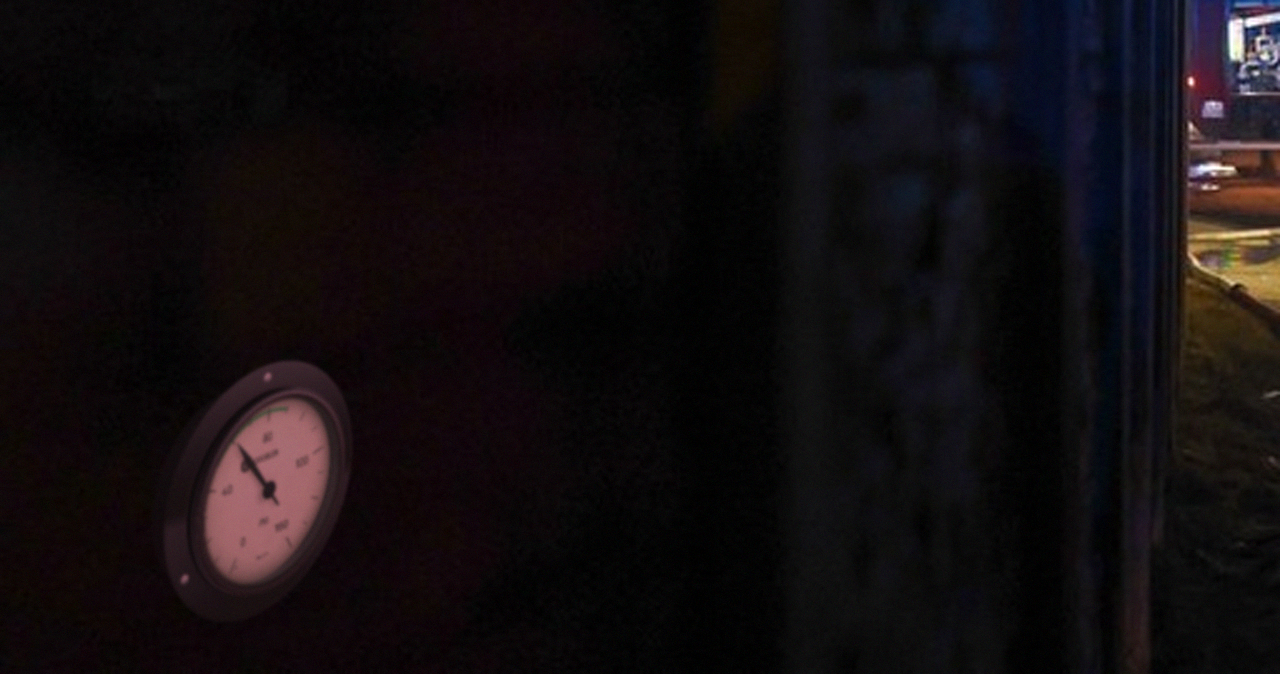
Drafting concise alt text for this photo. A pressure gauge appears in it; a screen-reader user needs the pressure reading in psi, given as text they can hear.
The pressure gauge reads 60 psi
